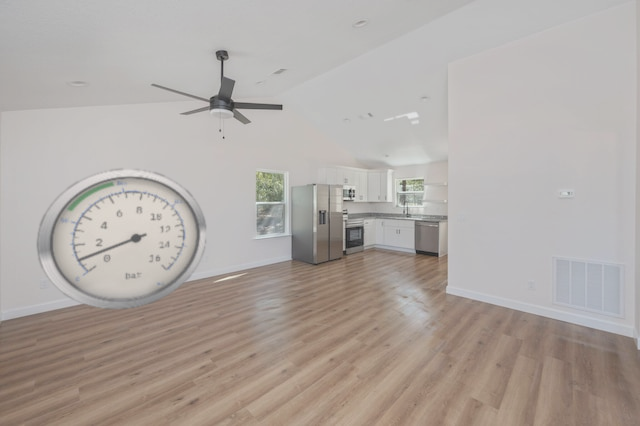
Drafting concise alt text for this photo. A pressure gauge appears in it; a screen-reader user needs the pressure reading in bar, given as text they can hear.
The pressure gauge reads 1 bar
